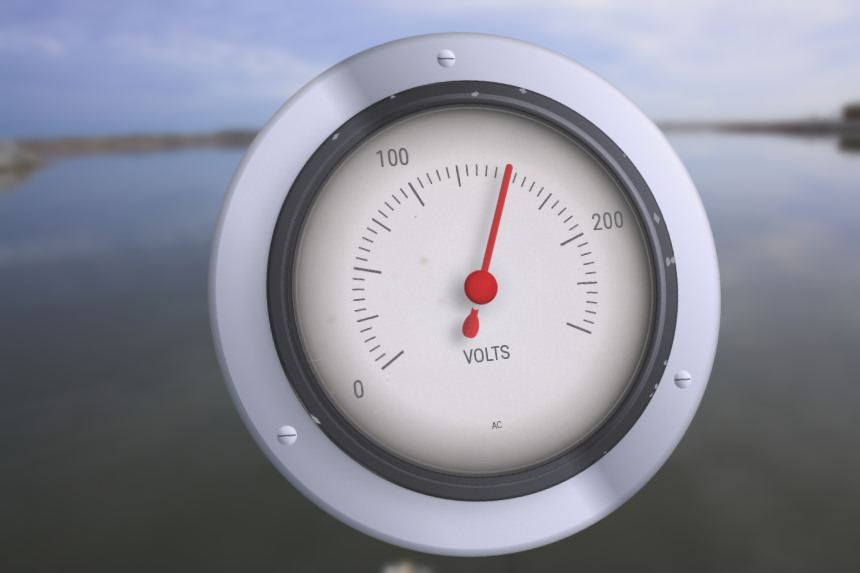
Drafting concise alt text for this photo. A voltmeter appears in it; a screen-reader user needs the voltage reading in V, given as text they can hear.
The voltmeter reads 150 V
